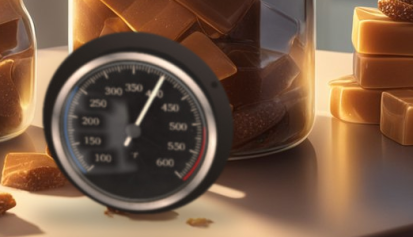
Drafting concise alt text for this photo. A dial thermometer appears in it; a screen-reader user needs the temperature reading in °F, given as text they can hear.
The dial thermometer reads 400 °F
